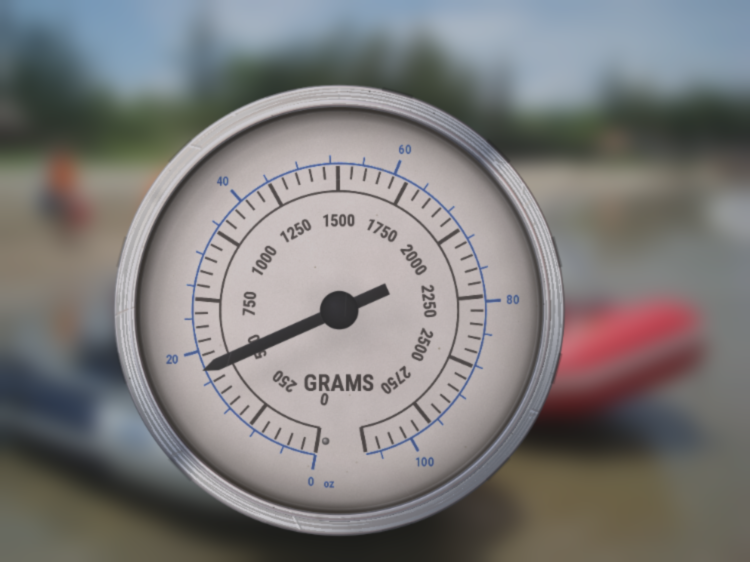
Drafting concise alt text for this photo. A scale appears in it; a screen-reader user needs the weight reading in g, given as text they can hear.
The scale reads 500 g
